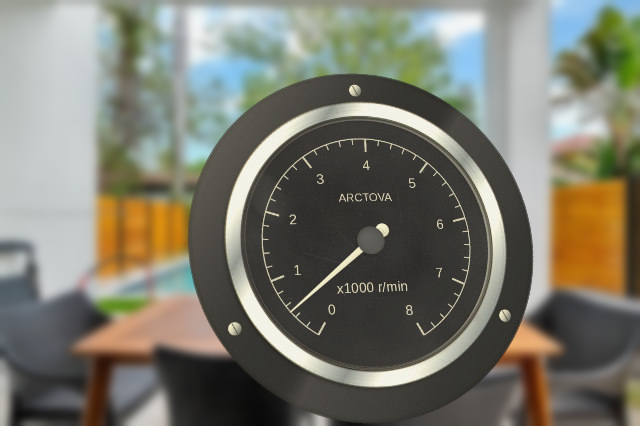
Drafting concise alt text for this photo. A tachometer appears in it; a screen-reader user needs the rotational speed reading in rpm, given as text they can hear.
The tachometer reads 500 rpm
